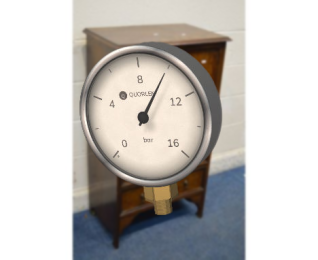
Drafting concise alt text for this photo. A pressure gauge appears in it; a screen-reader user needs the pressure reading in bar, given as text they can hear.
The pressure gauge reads 10 bar
